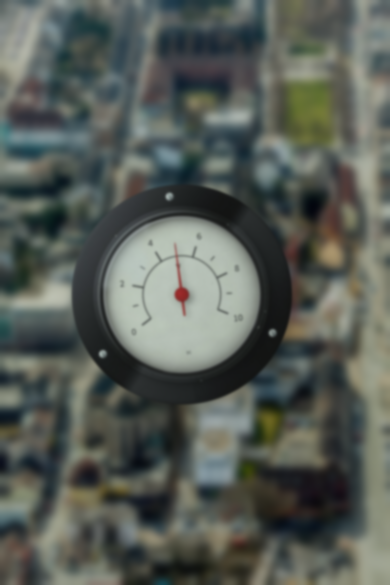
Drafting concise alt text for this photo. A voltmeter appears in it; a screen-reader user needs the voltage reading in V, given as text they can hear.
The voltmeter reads 5 V
